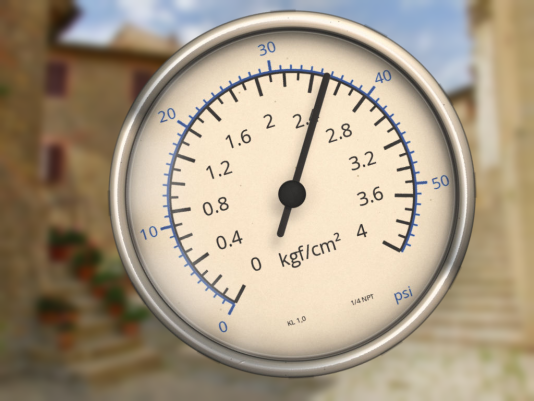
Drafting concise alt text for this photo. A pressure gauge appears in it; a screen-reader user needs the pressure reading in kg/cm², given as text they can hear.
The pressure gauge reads 2.5 kg/cm²
